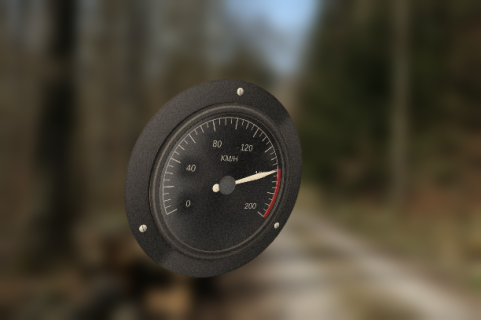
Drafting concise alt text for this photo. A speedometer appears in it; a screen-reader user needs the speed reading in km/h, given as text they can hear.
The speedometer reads 160 km/h
